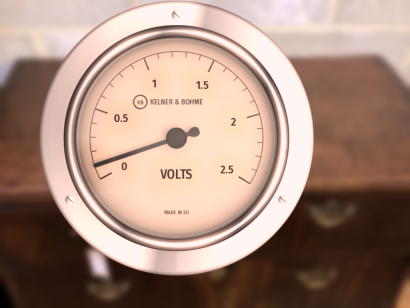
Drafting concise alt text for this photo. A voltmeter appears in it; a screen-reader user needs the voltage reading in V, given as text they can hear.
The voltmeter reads 0.1 V
